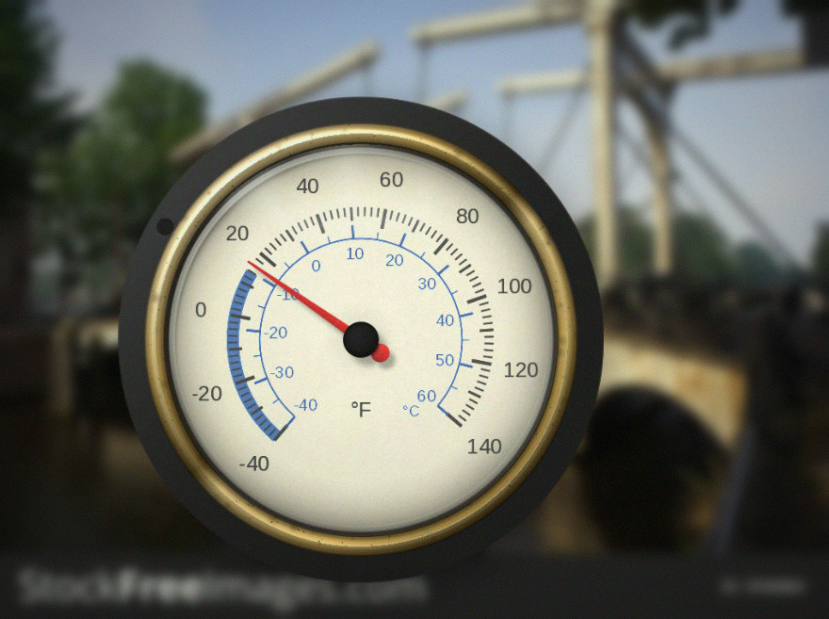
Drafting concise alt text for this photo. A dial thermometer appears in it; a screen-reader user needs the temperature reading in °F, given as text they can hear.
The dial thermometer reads 16 °F
